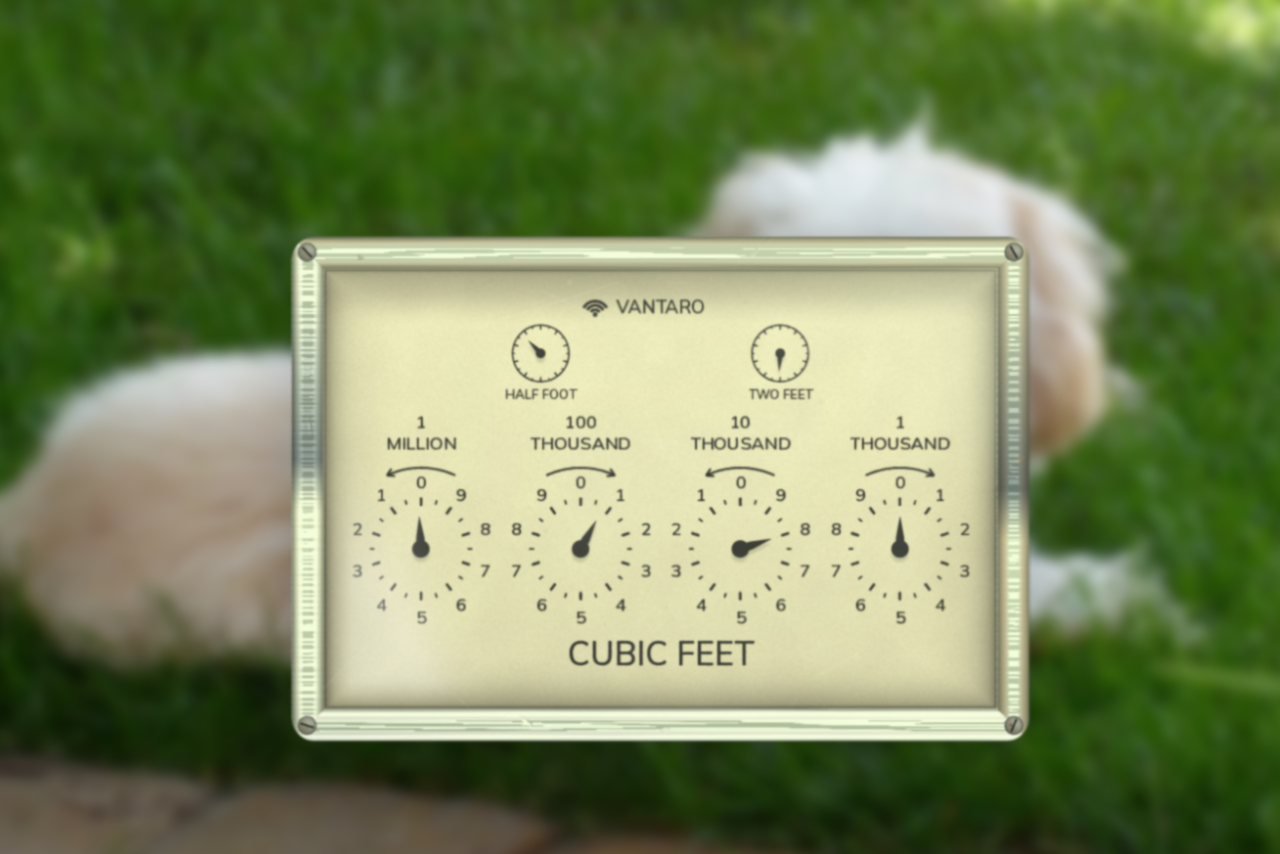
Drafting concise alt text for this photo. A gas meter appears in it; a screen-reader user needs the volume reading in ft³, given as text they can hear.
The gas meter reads 8000 ft³
